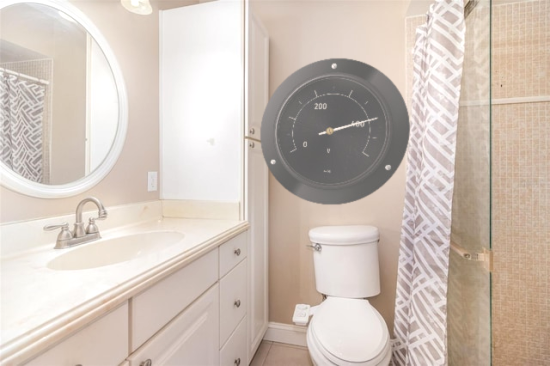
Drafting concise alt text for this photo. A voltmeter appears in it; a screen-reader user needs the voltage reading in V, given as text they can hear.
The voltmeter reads 400 V
